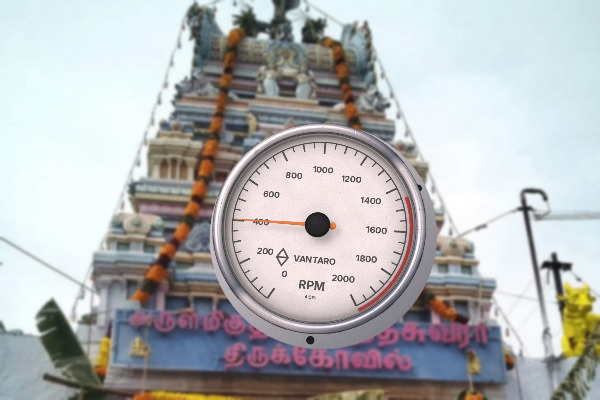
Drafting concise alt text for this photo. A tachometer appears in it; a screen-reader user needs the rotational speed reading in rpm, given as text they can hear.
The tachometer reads 400 rpm
